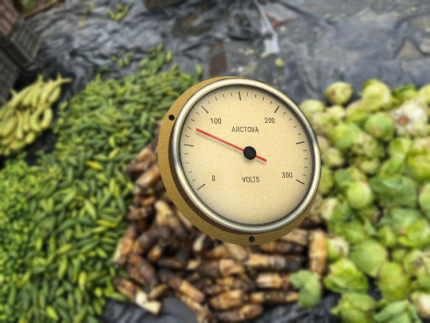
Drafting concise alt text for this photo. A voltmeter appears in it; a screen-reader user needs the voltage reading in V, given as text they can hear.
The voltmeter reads 70 V
